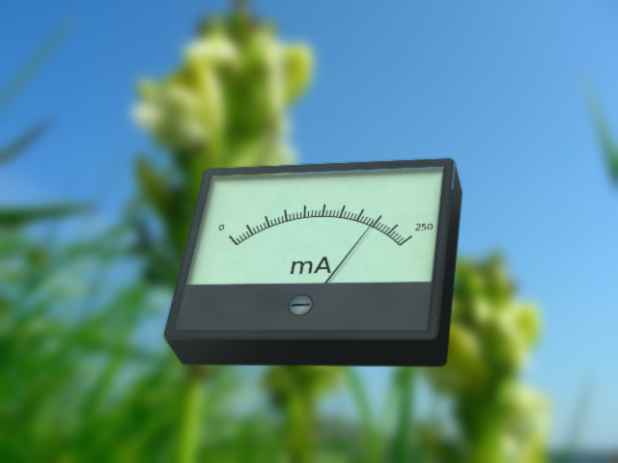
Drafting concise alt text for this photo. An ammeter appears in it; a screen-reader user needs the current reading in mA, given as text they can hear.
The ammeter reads 200 mA
